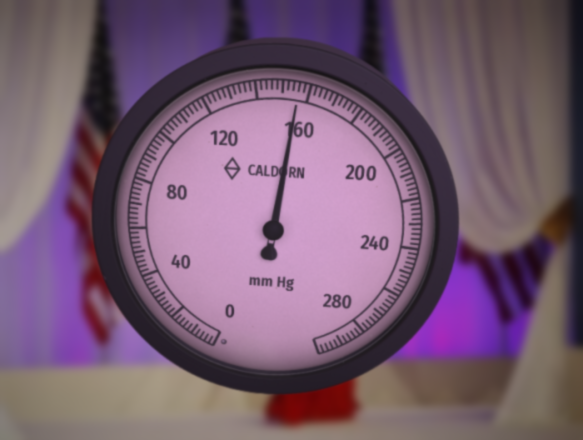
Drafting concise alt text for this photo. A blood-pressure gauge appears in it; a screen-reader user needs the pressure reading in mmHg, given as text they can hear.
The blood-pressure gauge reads 156 mmHg
